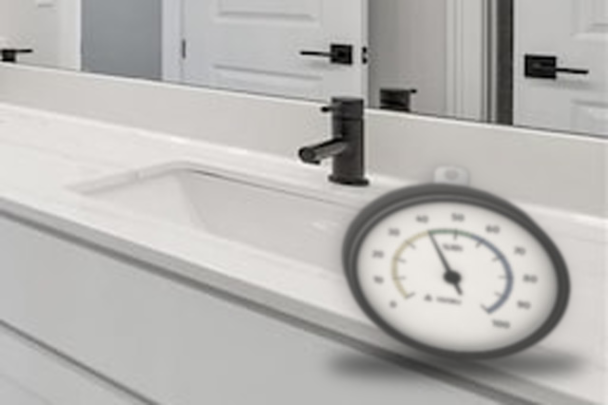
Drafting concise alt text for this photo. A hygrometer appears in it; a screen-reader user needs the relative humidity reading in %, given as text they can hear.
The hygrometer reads 40 %
